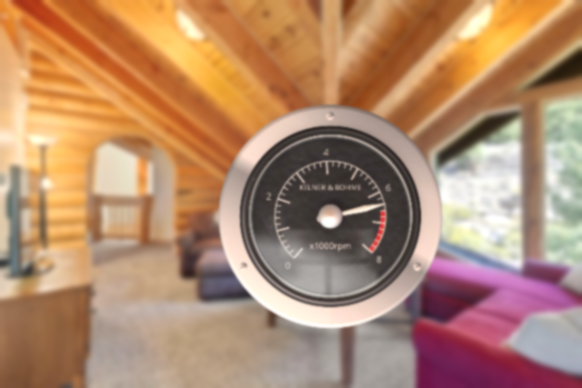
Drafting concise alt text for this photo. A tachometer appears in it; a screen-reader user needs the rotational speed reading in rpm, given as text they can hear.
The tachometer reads 6400 rpm
